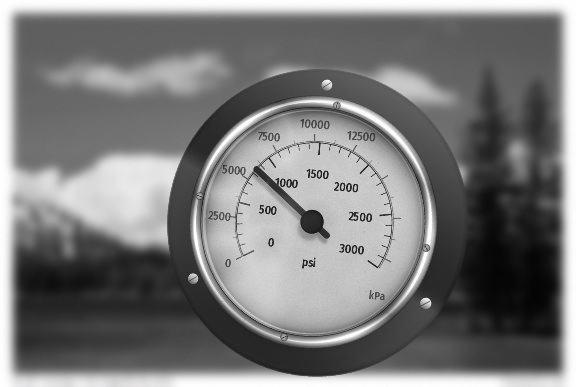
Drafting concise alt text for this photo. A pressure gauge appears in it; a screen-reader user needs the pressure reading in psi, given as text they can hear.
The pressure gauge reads 850 psi
